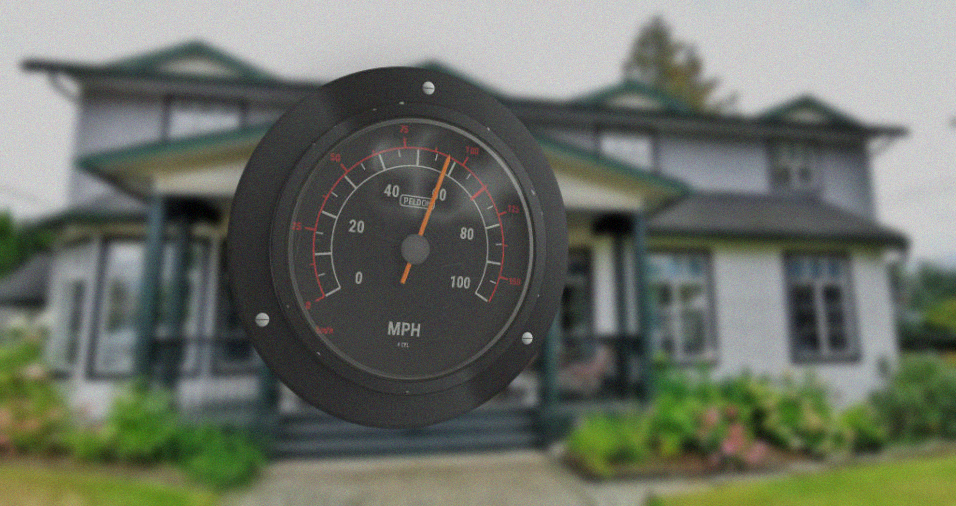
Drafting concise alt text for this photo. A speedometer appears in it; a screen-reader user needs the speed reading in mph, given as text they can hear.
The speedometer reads 57.5 mph
